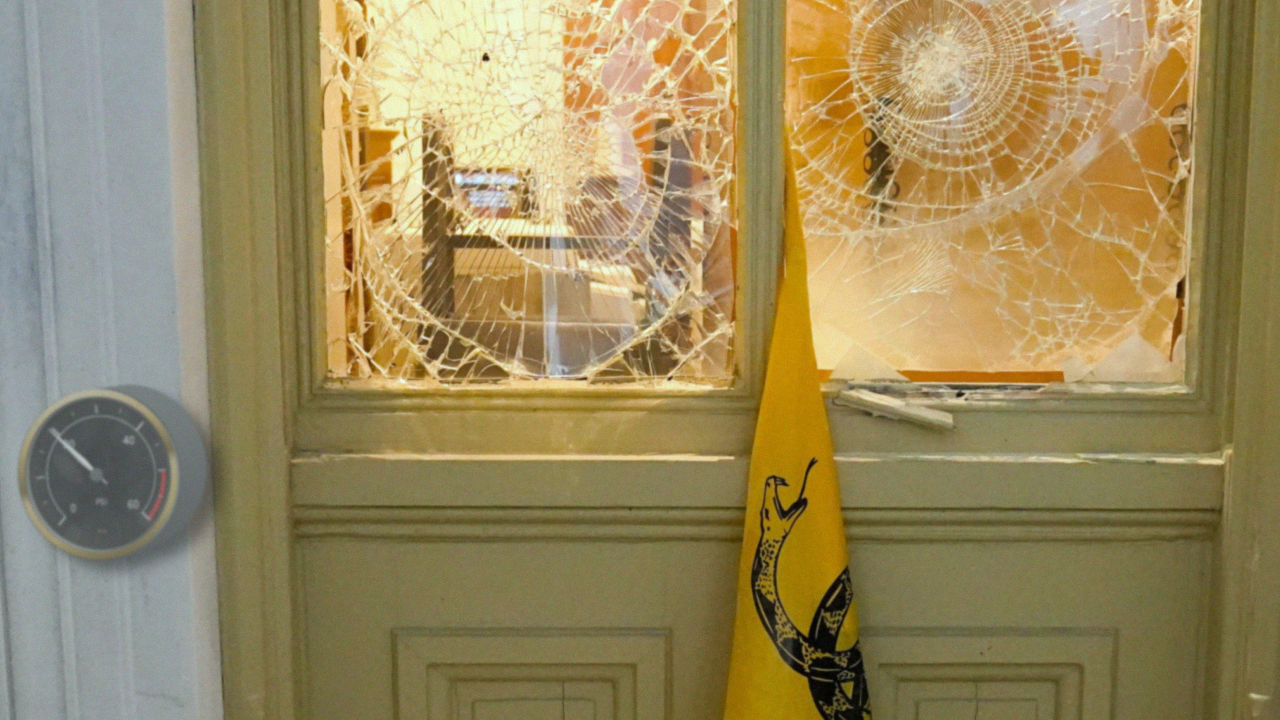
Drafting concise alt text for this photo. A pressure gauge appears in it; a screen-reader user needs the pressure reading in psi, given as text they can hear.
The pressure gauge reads 20 psi
